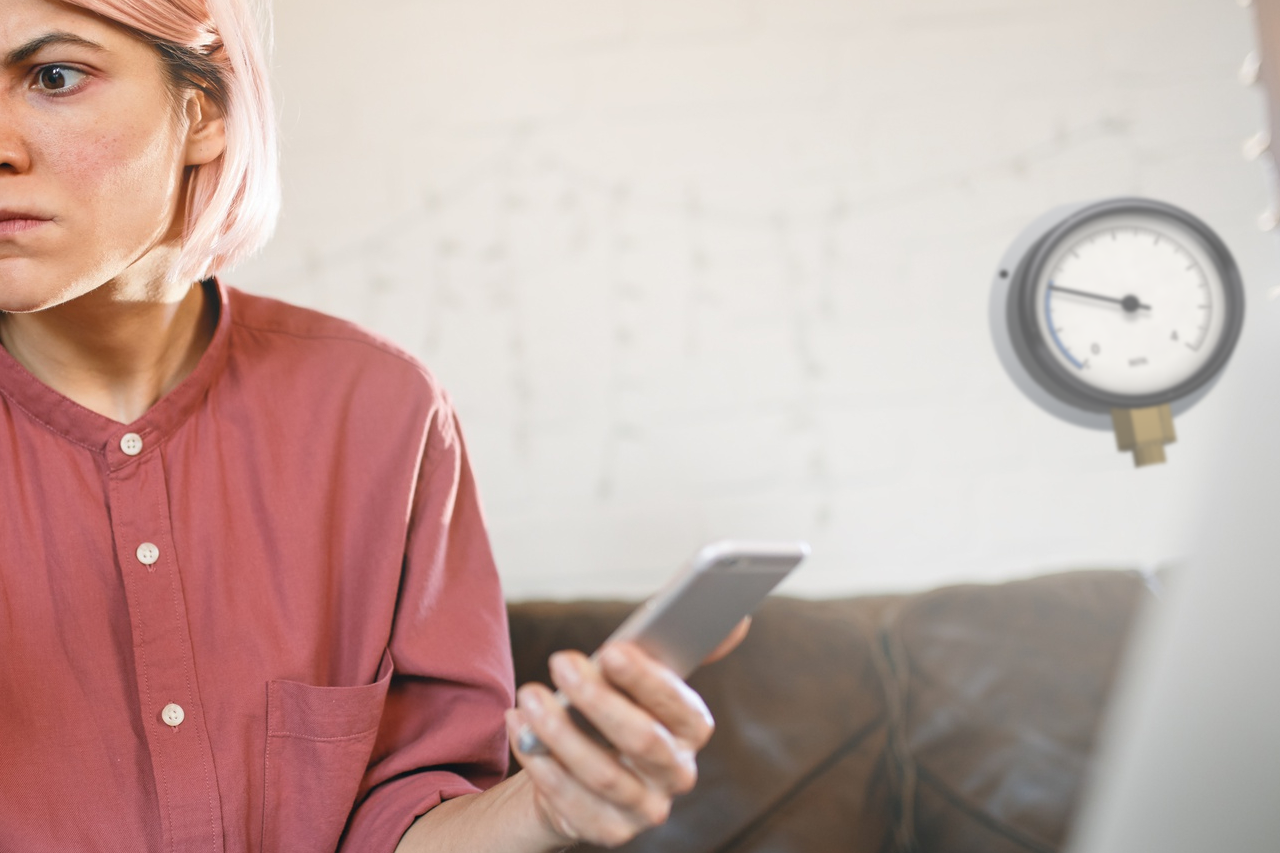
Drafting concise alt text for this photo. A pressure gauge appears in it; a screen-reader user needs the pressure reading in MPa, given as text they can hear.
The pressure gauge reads 1 MPa
